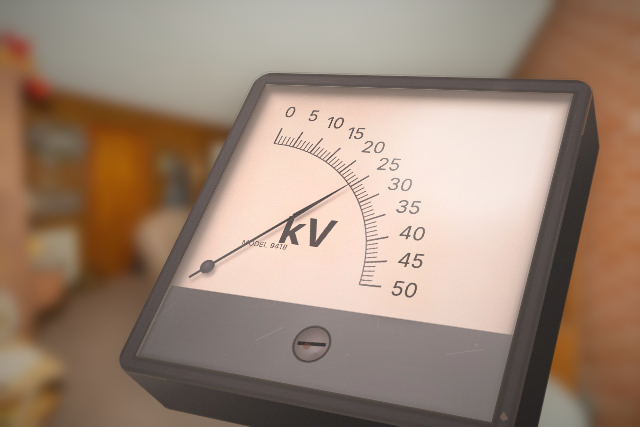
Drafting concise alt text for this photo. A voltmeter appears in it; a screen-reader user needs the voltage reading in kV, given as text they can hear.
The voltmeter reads 25 kV
